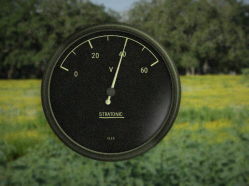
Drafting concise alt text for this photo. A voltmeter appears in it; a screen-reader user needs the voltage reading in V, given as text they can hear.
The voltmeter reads 40 V
